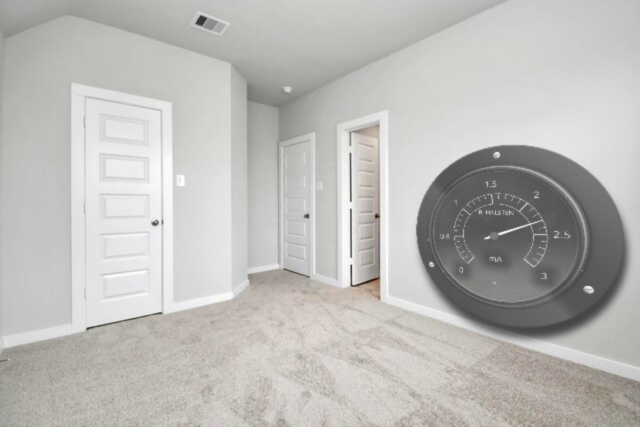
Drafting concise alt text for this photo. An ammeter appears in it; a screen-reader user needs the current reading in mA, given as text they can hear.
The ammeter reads 2.3 mA
